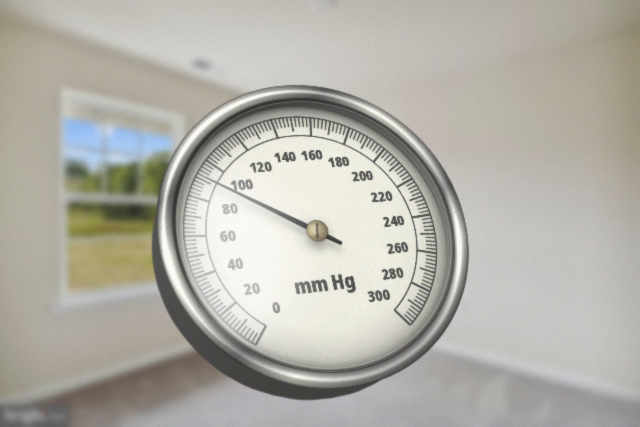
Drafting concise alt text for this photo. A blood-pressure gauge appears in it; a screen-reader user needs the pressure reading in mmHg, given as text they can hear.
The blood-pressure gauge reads 90 mmHg
